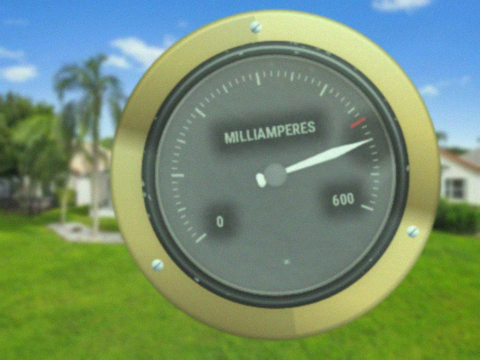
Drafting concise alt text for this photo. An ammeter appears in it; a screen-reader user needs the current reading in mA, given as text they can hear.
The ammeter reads 500 mA
